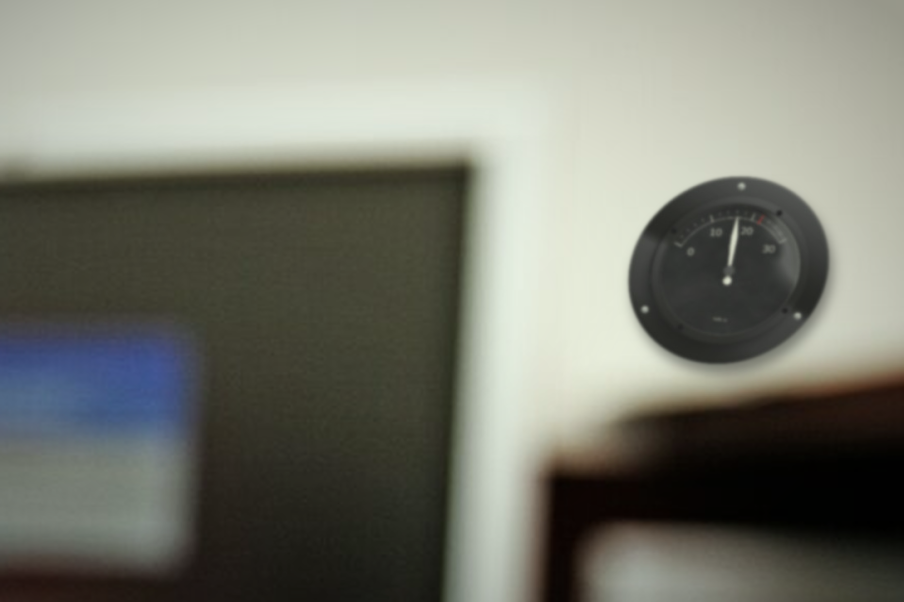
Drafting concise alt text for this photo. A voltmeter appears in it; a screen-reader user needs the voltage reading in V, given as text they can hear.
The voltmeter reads 16 V
